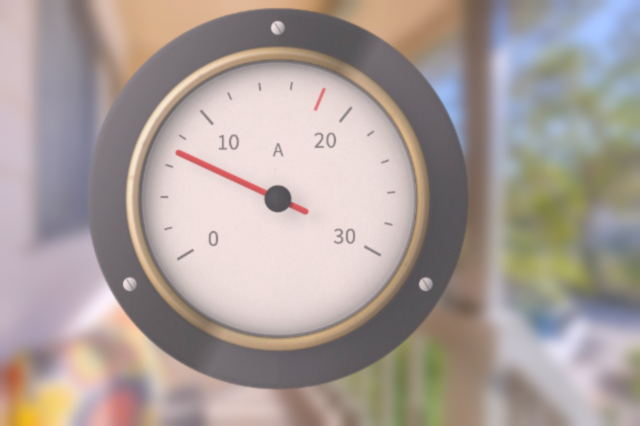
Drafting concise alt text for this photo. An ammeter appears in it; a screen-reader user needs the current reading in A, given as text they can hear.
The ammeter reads 7 A
